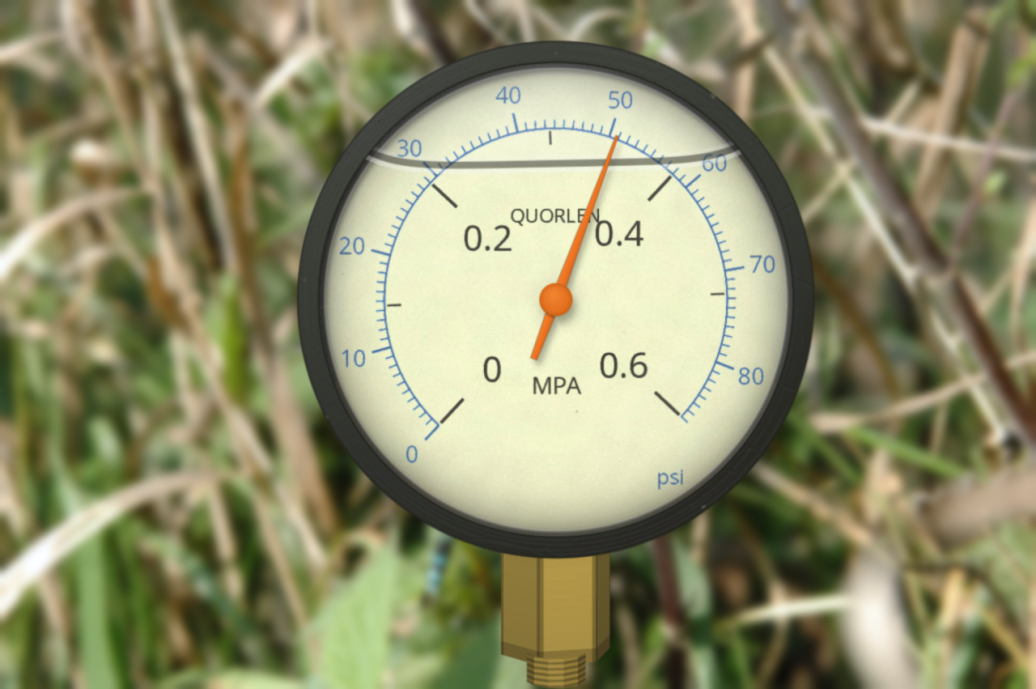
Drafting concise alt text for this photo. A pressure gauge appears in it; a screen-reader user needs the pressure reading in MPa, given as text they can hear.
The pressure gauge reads 0.35 MPa
